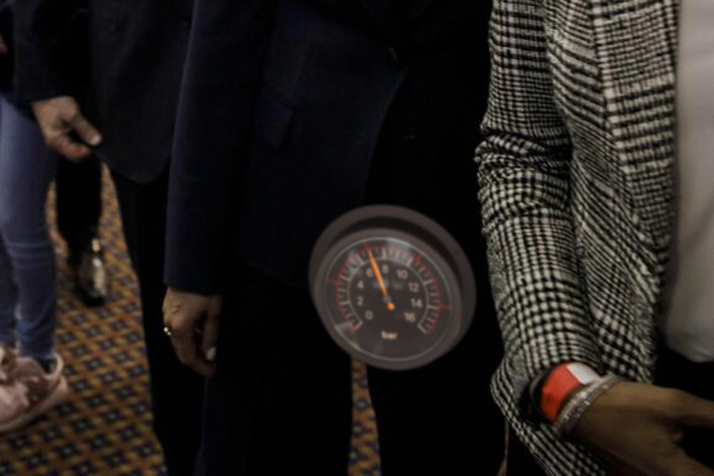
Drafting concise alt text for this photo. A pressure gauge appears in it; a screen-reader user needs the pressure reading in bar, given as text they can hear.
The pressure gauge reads 7 bar
